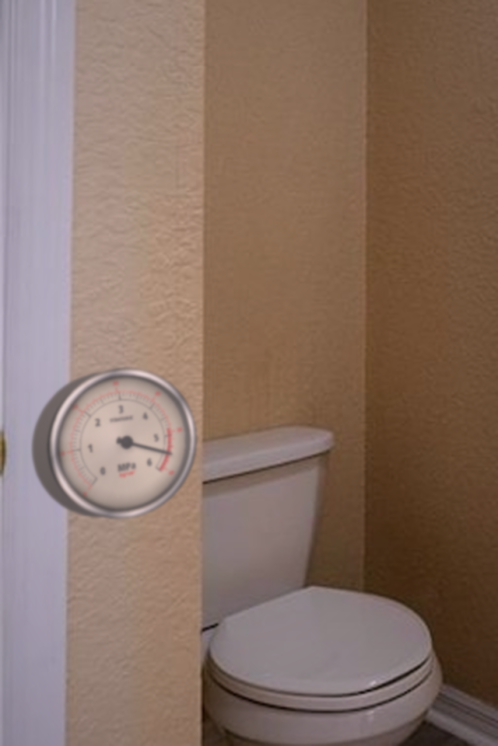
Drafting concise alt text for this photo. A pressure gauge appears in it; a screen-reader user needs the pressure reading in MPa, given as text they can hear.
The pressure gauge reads 5.5 MPa
